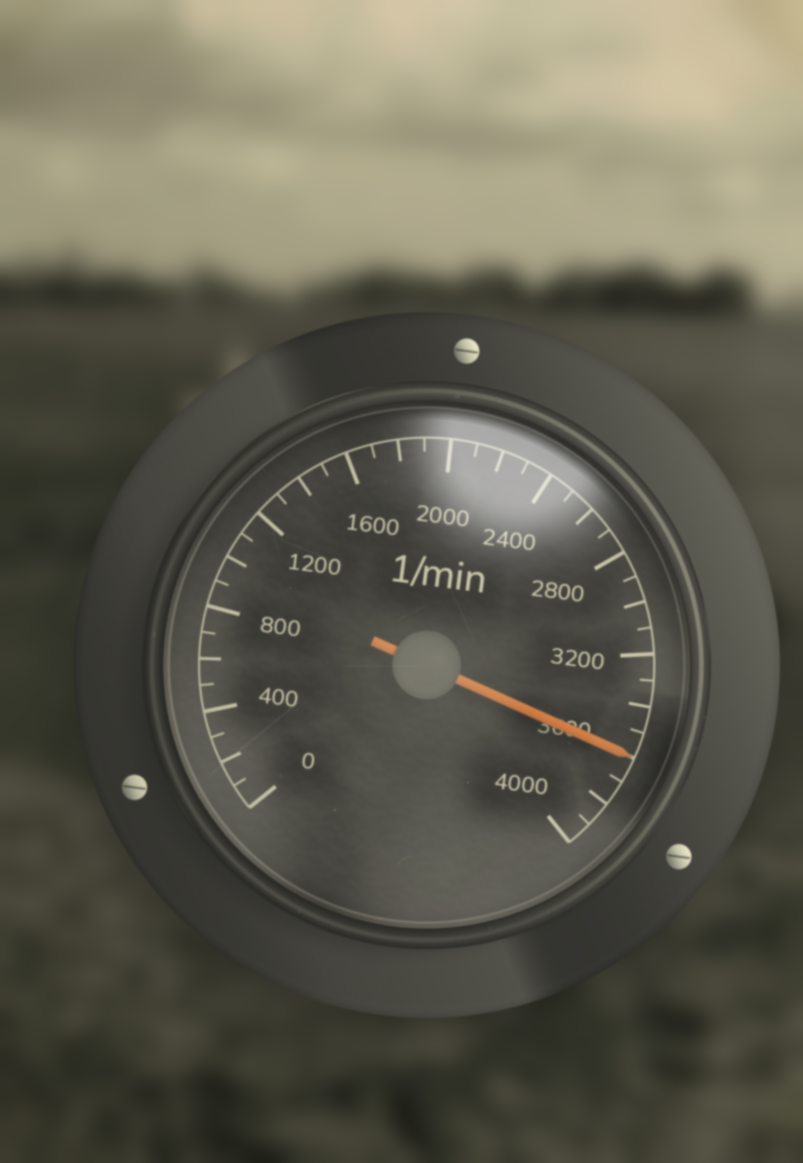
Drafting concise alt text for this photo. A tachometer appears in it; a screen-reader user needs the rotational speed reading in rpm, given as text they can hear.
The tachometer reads 3600 rpm
